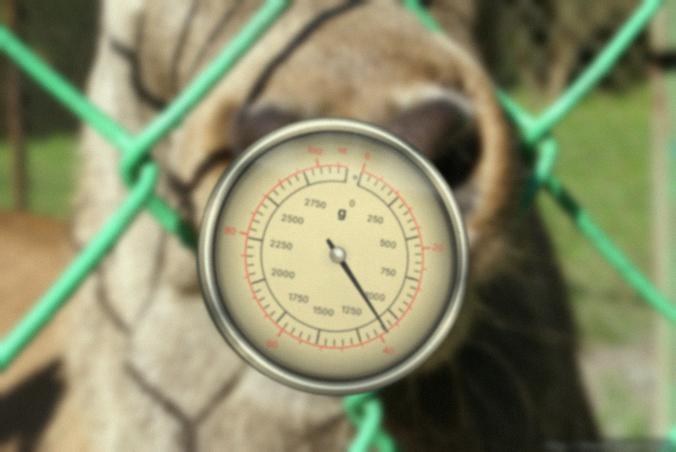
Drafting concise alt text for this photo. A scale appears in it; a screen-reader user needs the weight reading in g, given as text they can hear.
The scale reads 1100 g
